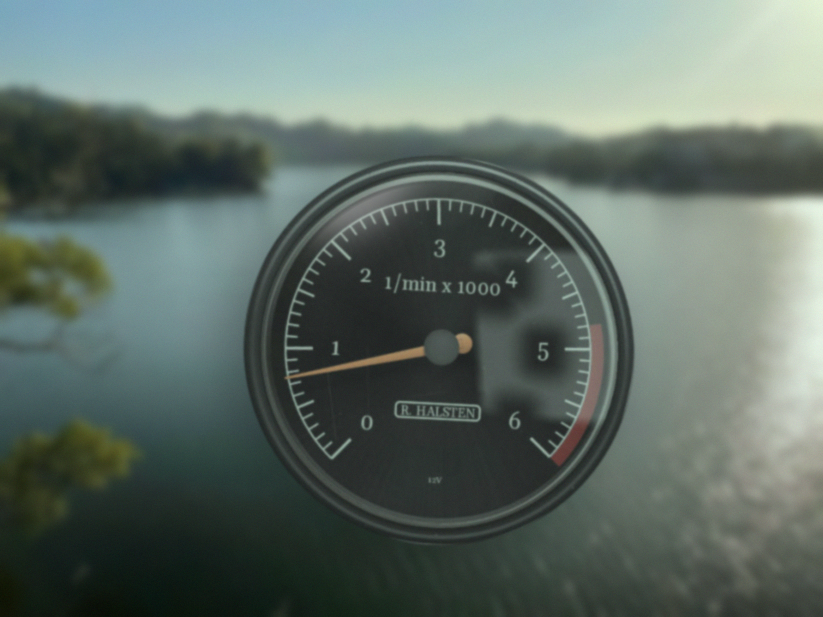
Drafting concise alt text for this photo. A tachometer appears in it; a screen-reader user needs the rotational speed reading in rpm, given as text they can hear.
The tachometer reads 750 rpm
